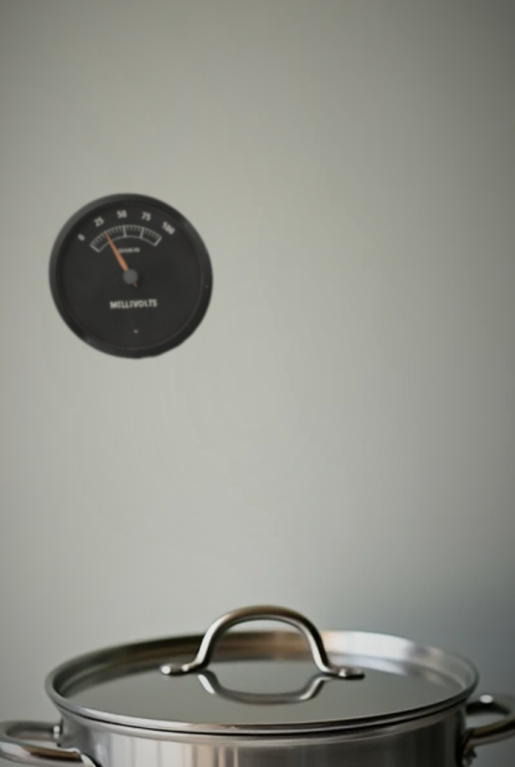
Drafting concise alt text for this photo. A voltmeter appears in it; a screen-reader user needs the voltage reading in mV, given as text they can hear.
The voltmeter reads 25 mV
